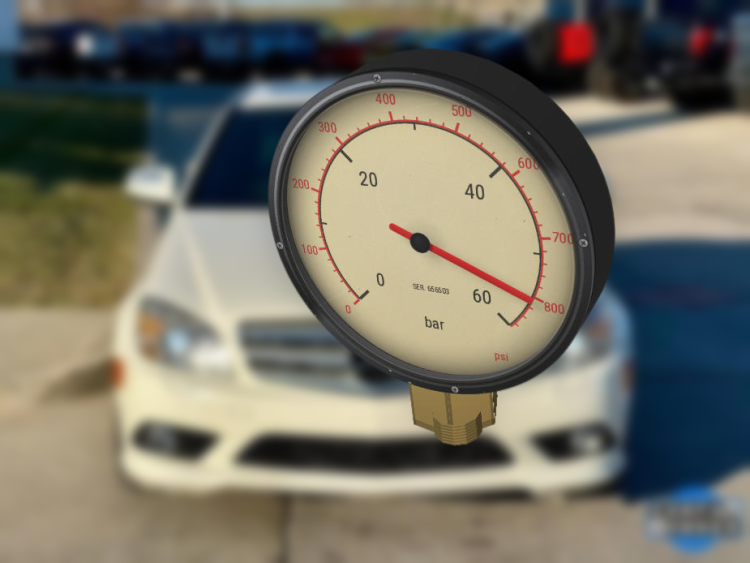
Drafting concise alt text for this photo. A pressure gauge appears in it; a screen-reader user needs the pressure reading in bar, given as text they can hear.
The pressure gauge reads 55 bar
